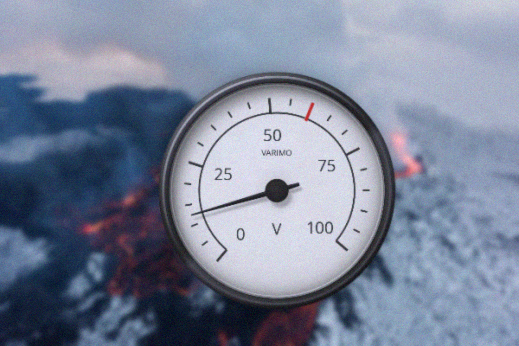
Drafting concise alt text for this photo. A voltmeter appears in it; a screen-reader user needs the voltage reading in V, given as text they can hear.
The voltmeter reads 12.5 V
